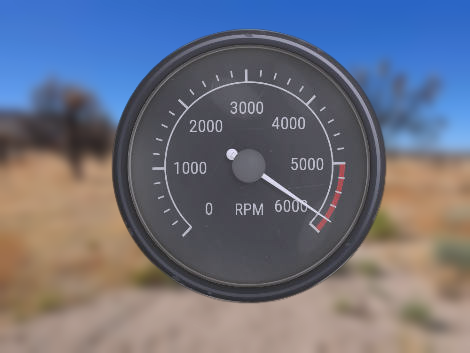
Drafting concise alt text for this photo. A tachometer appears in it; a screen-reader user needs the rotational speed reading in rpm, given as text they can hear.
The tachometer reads 5800 rpm
